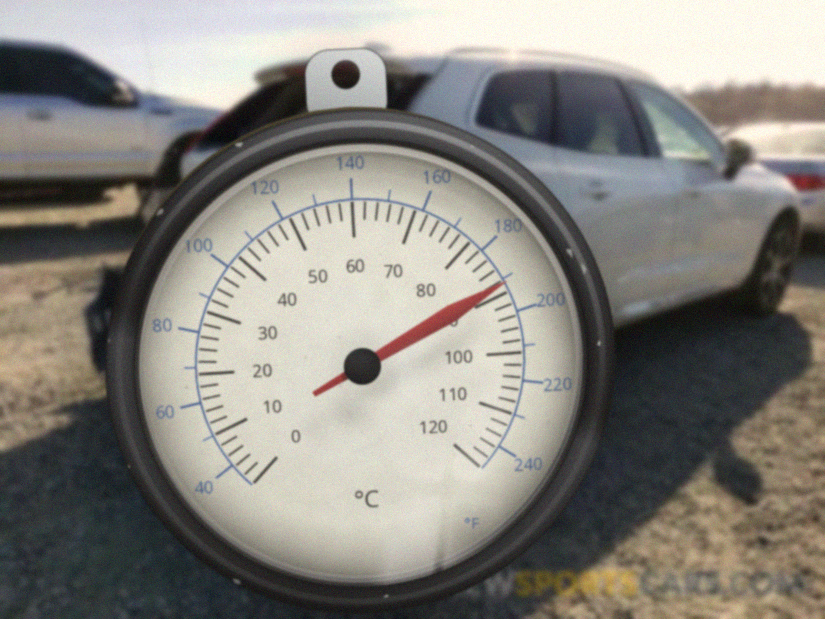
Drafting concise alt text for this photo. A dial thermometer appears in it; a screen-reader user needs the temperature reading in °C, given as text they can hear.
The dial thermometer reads 88 °C
